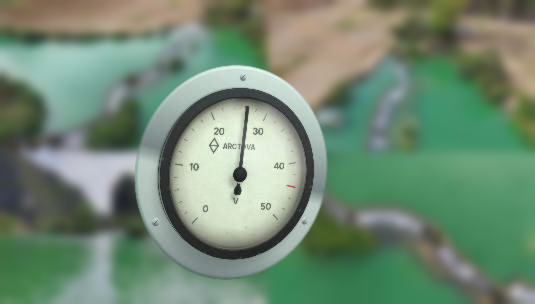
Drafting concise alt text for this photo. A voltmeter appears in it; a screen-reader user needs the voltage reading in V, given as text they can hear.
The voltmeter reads 26 V
